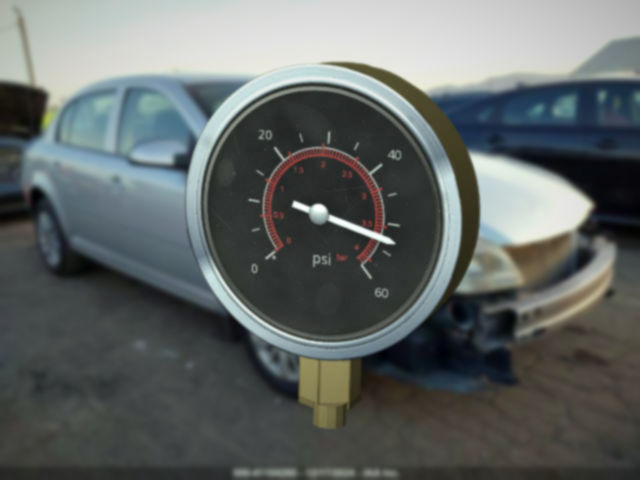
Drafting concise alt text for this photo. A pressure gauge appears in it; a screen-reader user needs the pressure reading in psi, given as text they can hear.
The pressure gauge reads 52.5 psi
